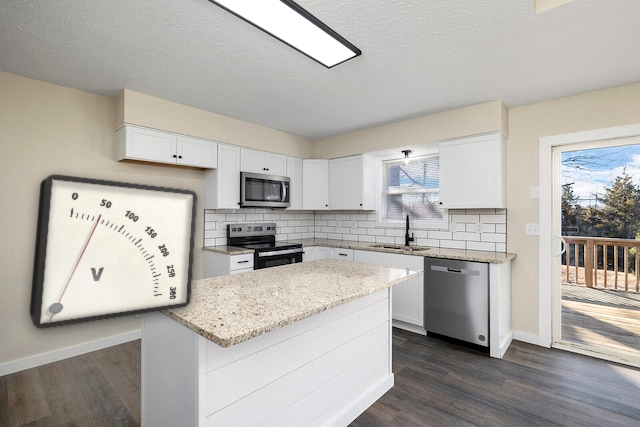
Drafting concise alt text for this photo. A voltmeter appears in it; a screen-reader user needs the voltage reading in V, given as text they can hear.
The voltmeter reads 50 V
